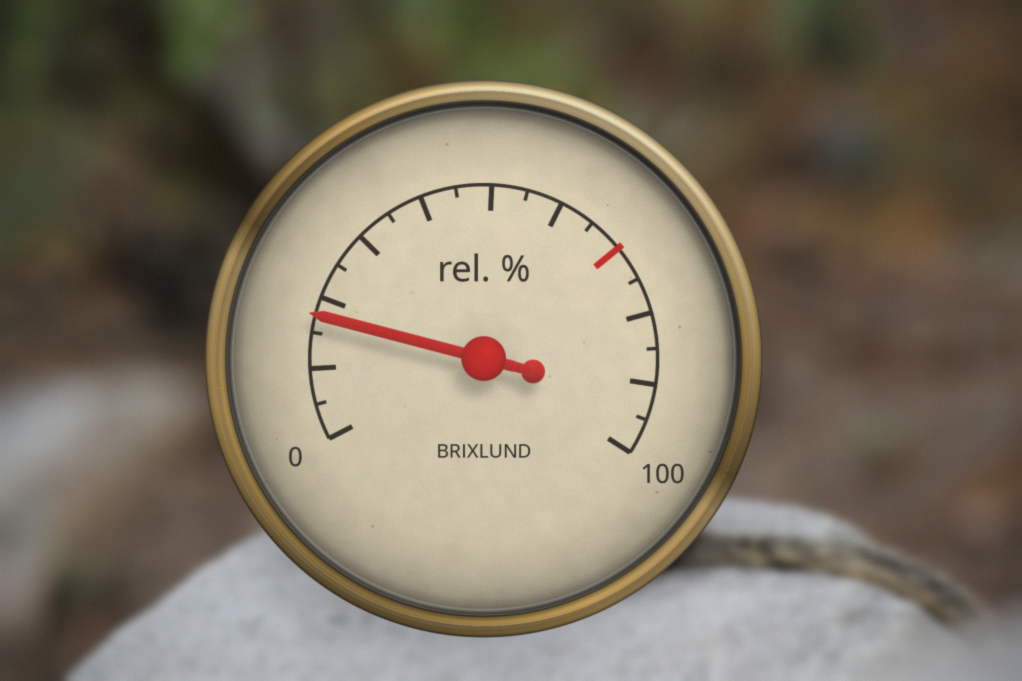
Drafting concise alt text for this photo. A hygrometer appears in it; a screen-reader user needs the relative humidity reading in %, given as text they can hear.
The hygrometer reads 17.5 %
